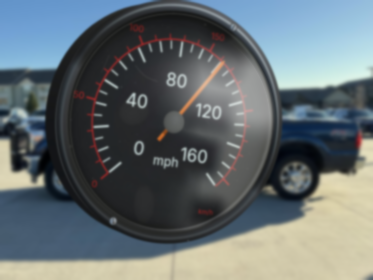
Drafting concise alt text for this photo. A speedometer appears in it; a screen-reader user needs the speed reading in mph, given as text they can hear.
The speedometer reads 100 mph
